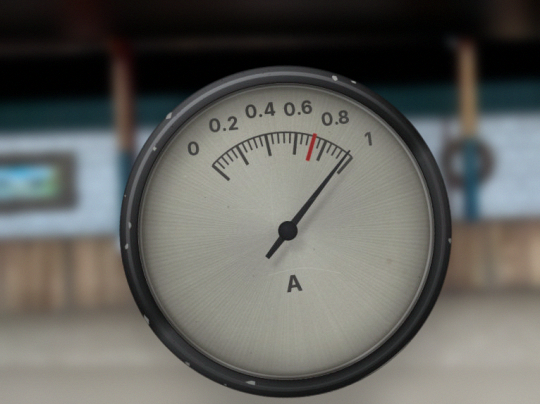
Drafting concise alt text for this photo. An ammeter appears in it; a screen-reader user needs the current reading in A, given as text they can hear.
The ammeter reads 0.96 A
